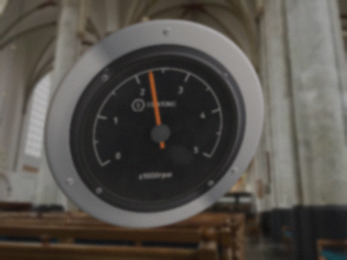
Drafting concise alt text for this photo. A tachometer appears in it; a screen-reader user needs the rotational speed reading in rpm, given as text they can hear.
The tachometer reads 2250 rpm
